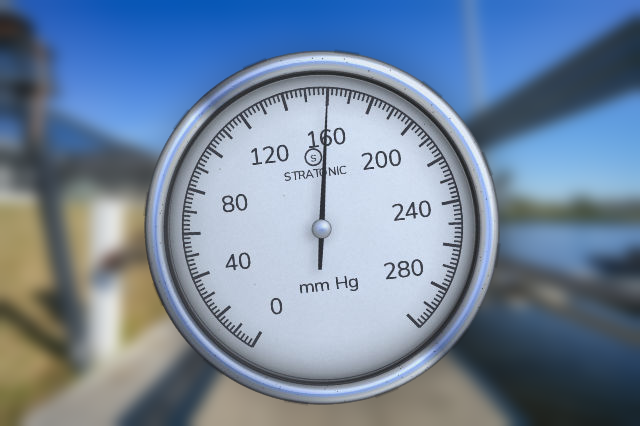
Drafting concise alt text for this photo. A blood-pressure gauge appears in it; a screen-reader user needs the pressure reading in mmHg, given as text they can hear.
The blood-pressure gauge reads 160 mmHg
